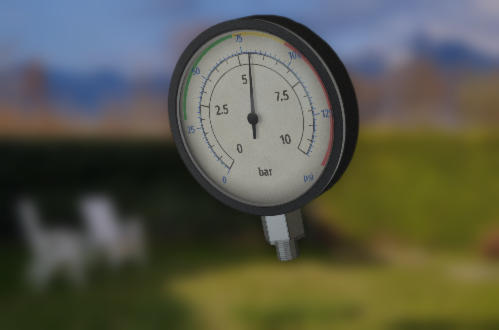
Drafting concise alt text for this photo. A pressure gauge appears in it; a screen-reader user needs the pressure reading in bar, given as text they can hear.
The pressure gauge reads 5.5 bar
